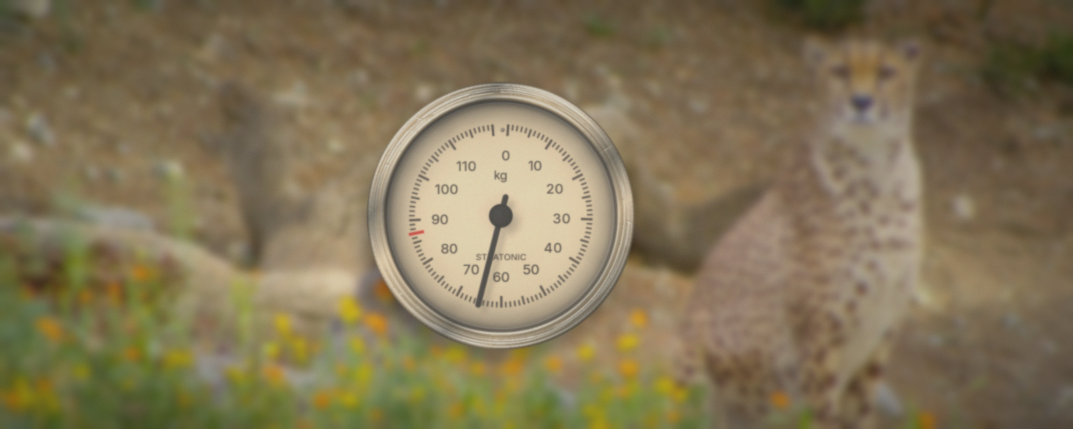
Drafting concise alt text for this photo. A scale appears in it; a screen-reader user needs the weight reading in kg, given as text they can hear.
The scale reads 65 kg
